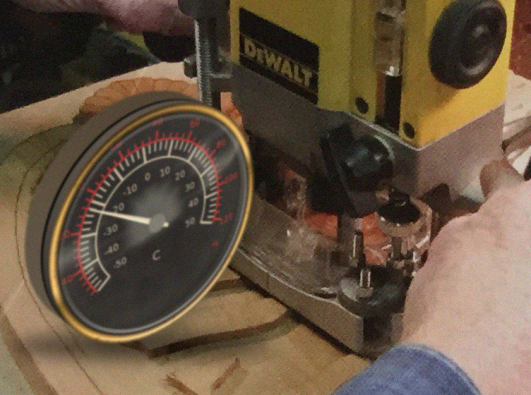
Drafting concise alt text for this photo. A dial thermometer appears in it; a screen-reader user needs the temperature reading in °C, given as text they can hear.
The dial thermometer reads -22 °C
